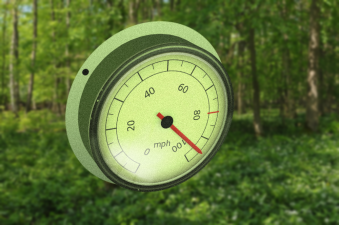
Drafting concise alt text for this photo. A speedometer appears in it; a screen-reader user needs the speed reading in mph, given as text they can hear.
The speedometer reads 95 mph
